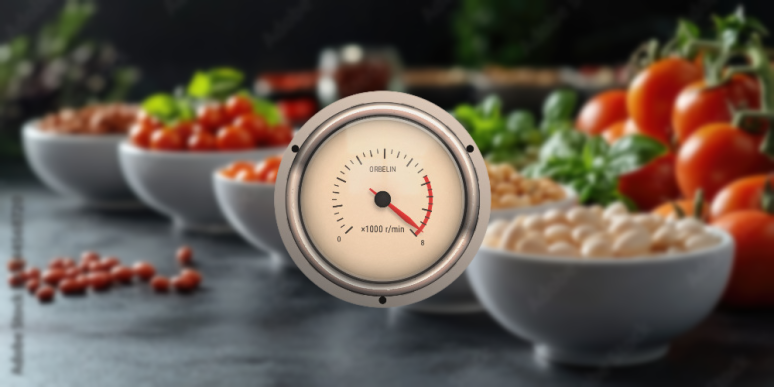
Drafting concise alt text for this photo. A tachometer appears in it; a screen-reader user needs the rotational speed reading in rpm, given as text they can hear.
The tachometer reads 7750 rpm
